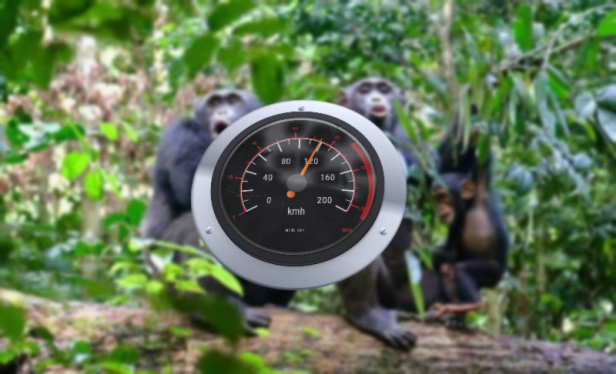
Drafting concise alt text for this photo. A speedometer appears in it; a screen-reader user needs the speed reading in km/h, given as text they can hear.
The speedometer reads 120 km/h
